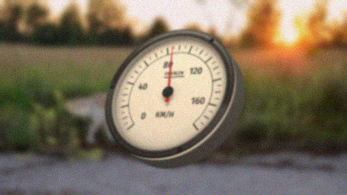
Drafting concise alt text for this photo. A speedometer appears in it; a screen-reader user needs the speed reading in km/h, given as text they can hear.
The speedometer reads 85 km/h
